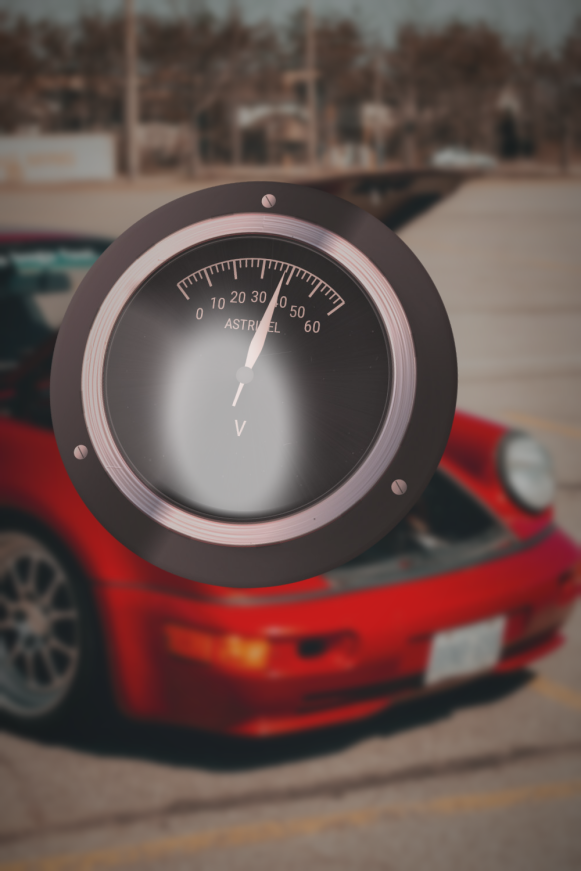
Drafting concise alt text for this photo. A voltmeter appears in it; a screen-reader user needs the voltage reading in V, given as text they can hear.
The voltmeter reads 38 V
